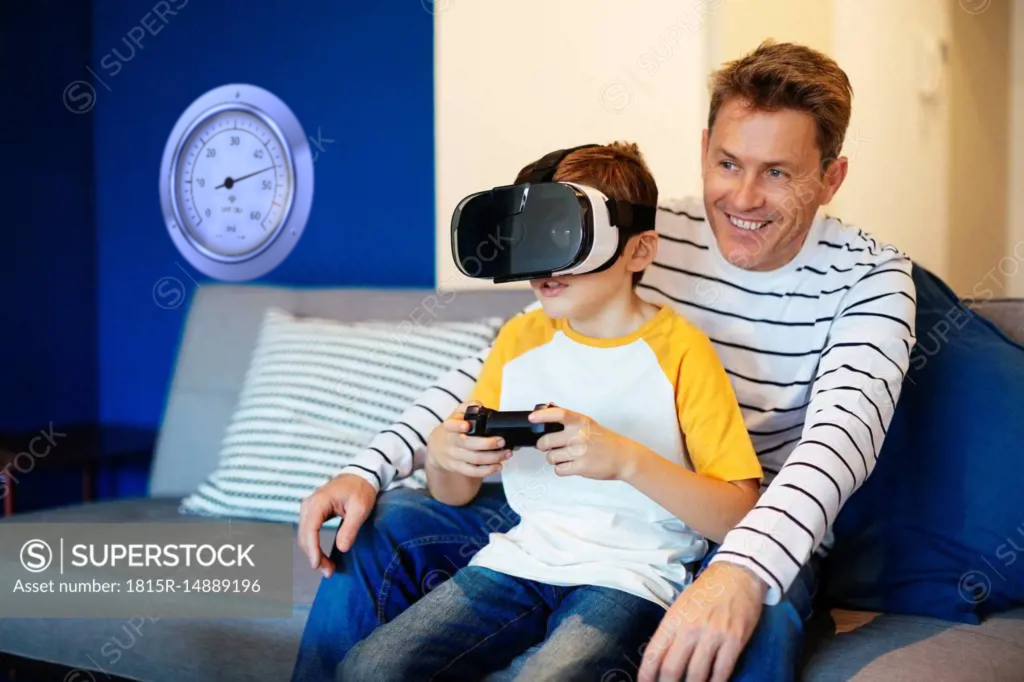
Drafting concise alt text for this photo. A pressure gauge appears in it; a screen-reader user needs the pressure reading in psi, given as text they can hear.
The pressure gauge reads 46 psi
